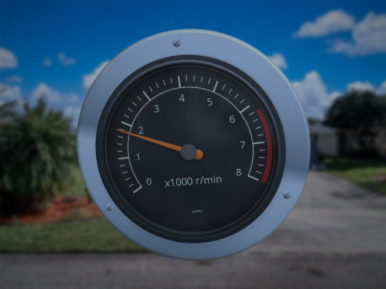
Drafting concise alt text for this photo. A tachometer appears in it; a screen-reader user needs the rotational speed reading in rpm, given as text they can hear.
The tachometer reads 1800 rpm
